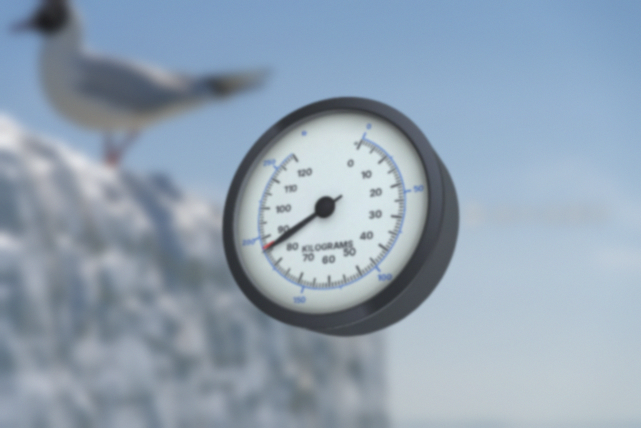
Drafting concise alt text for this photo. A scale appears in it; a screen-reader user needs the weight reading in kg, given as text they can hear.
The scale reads 85 kg
